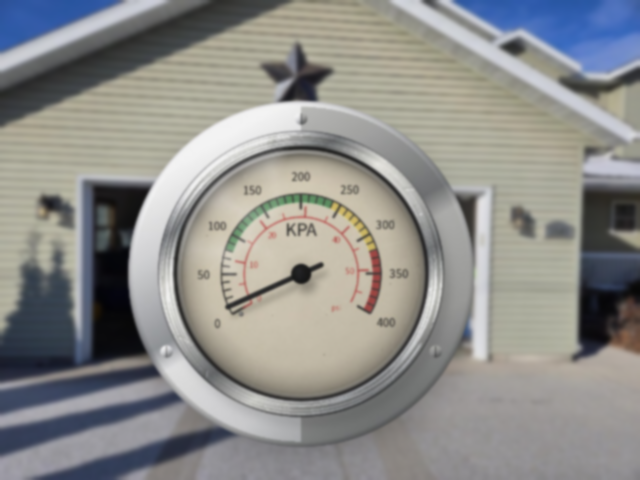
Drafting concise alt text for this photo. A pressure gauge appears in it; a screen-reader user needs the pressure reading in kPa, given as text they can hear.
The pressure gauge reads 10 kPa
